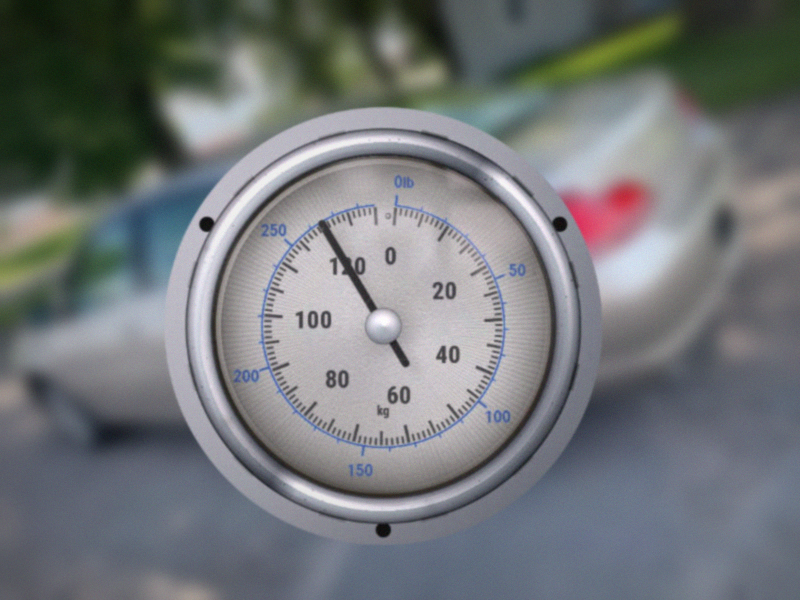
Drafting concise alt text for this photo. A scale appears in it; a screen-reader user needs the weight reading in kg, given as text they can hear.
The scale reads 120 kg
